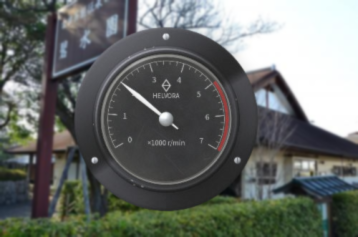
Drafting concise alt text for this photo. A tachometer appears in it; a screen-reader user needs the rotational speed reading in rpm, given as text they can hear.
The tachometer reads 2000 rpm
